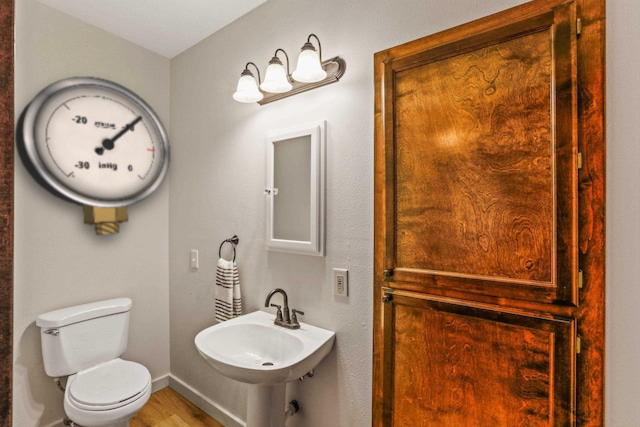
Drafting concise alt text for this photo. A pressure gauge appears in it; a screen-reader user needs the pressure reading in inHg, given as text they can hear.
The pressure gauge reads -10 inHg
